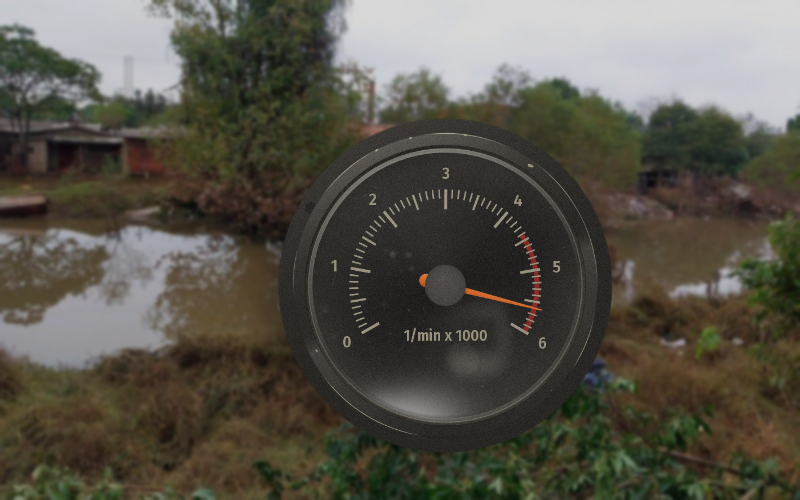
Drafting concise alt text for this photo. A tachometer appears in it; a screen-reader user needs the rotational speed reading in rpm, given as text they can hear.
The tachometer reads 5600 rpm
